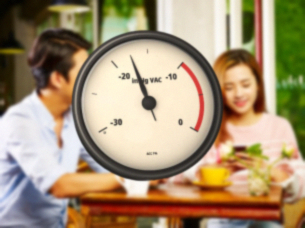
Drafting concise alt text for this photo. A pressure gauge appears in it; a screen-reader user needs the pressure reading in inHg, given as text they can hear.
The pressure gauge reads -17.5 inHg
